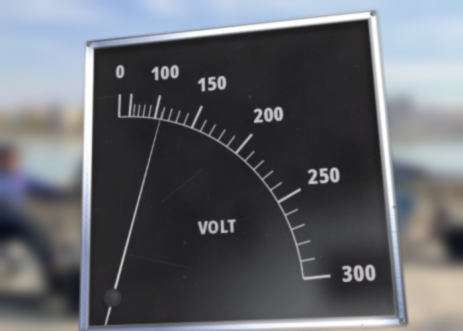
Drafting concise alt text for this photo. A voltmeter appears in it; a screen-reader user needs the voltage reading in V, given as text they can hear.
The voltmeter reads 110 V
